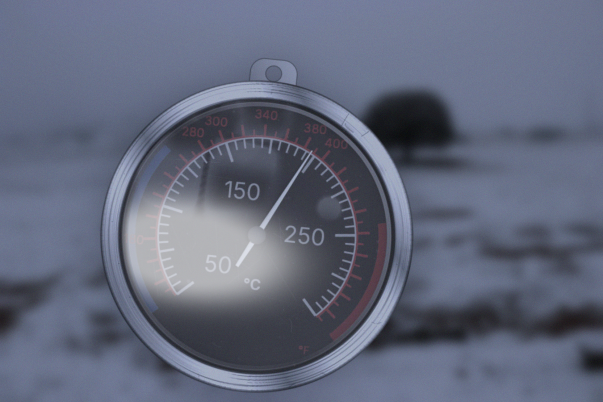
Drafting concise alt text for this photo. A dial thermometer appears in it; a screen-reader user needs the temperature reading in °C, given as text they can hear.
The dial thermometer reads 197.5 °C
